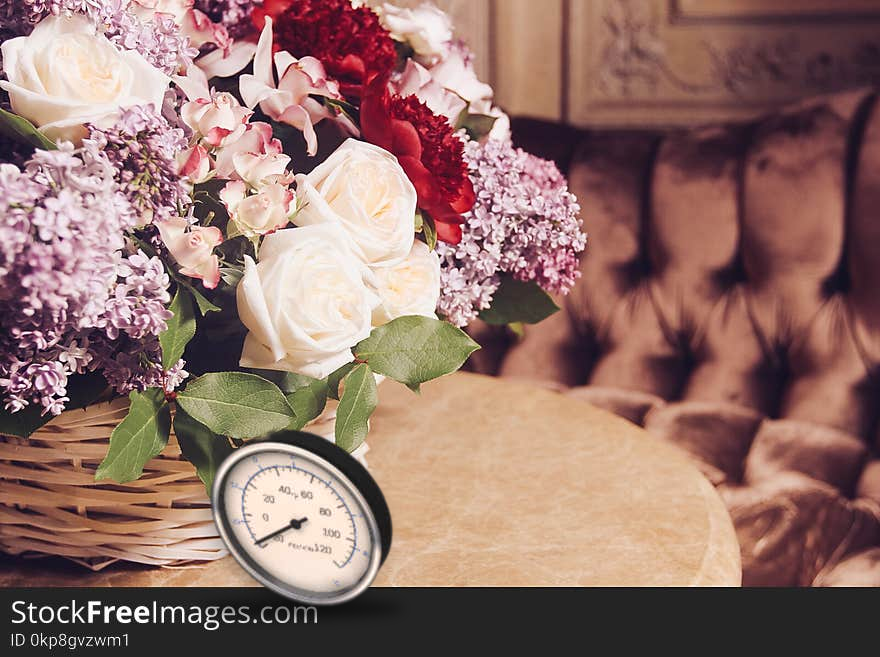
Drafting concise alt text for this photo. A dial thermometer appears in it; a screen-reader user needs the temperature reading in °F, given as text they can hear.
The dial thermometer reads -16 °F
